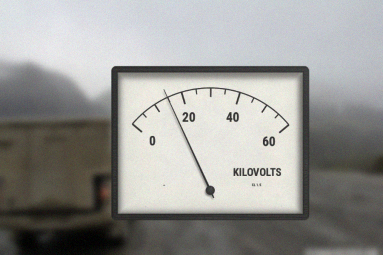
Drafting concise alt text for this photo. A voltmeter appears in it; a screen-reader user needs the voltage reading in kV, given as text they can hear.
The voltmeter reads 15 kV
